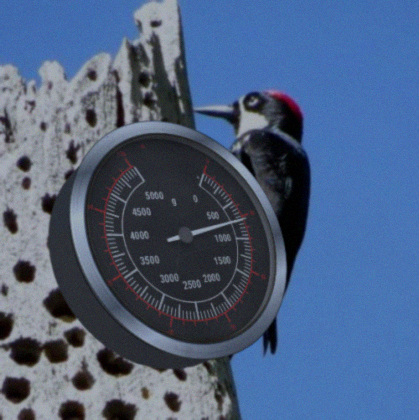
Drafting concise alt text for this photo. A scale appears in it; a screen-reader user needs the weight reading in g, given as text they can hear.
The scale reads 750 g
